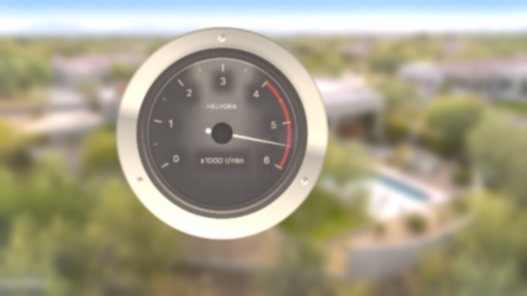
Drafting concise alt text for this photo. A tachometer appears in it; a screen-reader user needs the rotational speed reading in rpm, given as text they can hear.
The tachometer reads 5500 rpm
